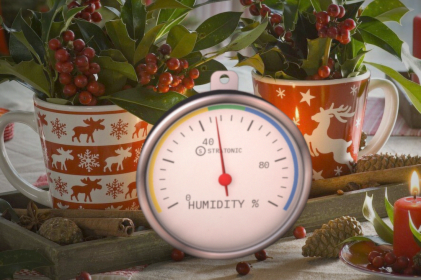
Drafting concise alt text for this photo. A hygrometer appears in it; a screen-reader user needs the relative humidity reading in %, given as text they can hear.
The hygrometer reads 46 %
